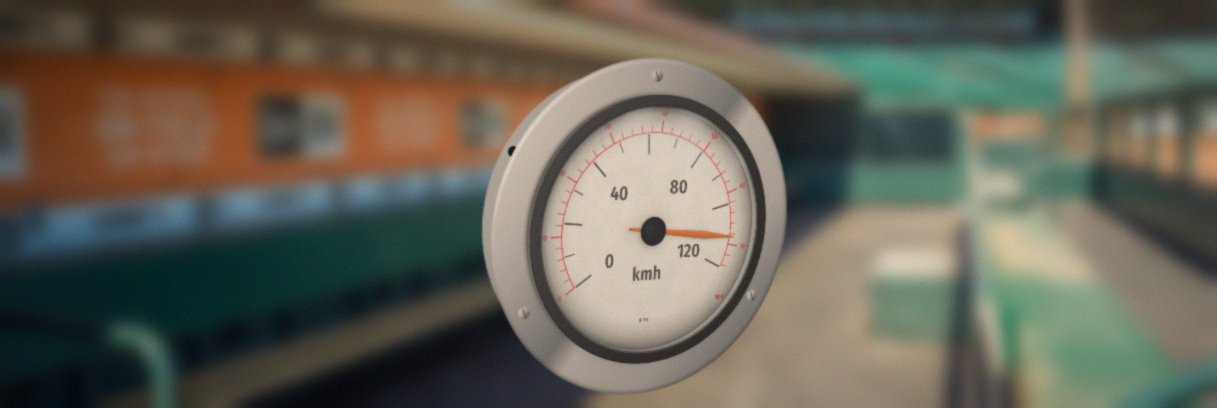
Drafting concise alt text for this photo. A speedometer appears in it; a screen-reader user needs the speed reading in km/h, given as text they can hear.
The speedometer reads 110 km/h
